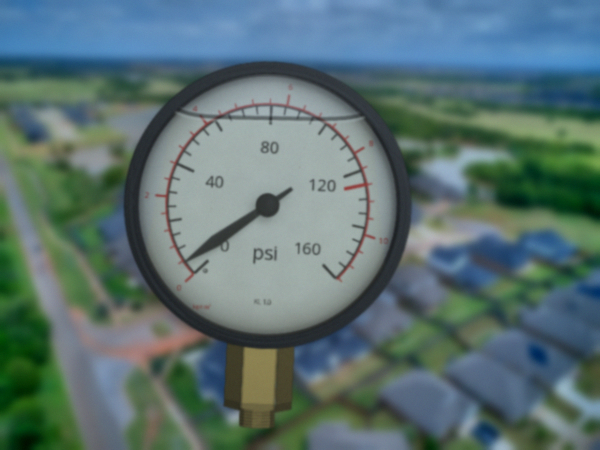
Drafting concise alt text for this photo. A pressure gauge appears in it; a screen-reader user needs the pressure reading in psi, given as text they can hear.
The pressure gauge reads 5 psi
